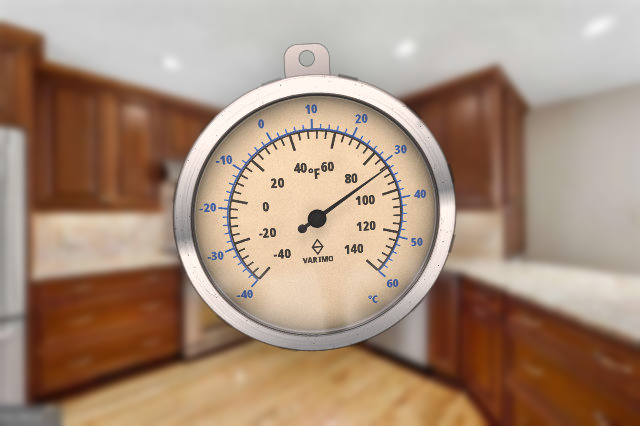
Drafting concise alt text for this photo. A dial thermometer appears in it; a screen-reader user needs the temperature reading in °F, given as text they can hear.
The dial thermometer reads 88 °F
